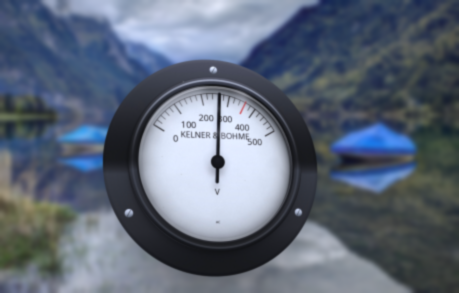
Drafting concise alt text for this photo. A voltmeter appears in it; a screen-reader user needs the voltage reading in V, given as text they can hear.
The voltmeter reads 260 V
